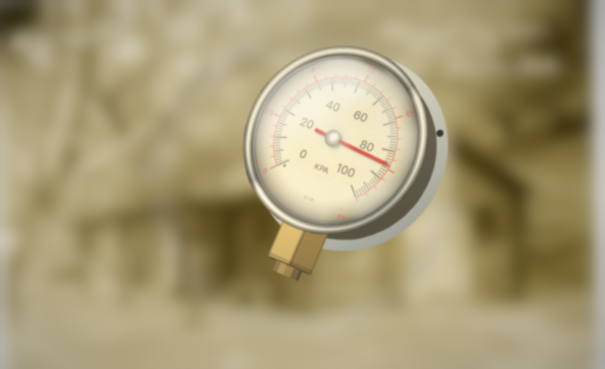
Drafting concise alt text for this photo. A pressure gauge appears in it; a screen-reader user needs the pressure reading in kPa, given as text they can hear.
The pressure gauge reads 85 kPa
